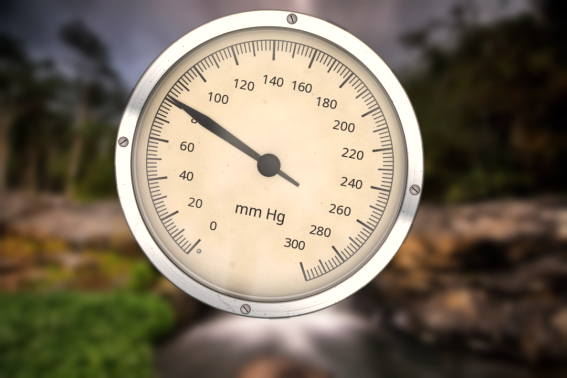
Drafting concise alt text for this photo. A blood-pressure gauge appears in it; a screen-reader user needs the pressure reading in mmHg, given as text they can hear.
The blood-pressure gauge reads 82 mmHg
